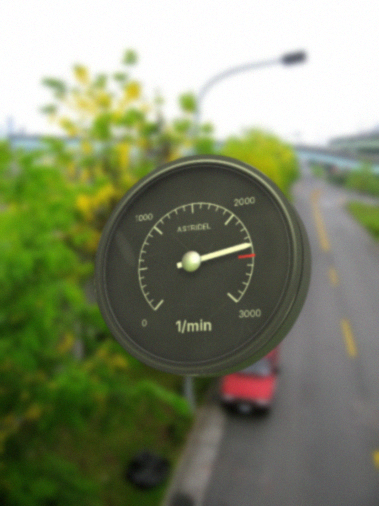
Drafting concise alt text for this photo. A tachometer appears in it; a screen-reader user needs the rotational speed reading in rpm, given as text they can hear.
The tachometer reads 2400 rpm
